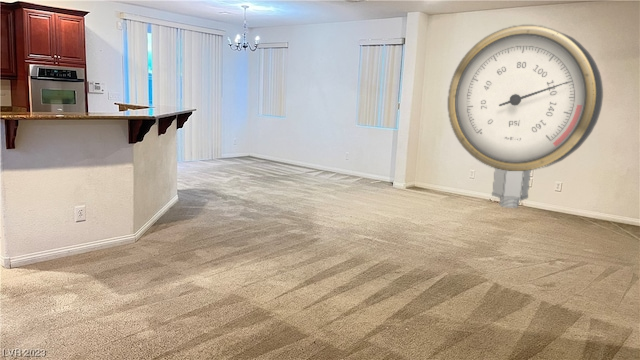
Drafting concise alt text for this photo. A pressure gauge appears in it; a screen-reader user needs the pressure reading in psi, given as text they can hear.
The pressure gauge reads 120 psi
